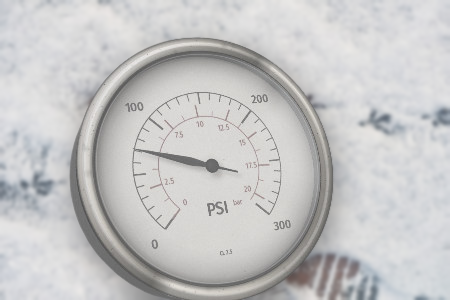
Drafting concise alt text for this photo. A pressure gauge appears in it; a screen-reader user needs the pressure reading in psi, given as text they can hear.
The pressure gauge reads 70 psi
